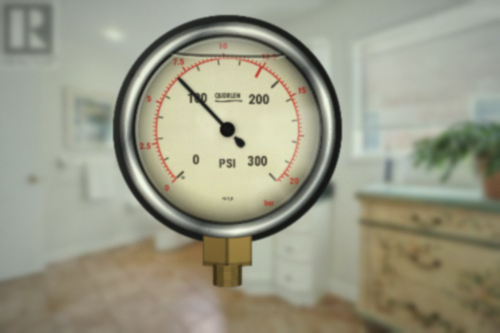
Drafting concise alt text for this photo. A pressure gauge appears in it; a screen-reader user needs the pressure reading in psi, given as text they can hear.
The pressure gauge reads 100 psi
